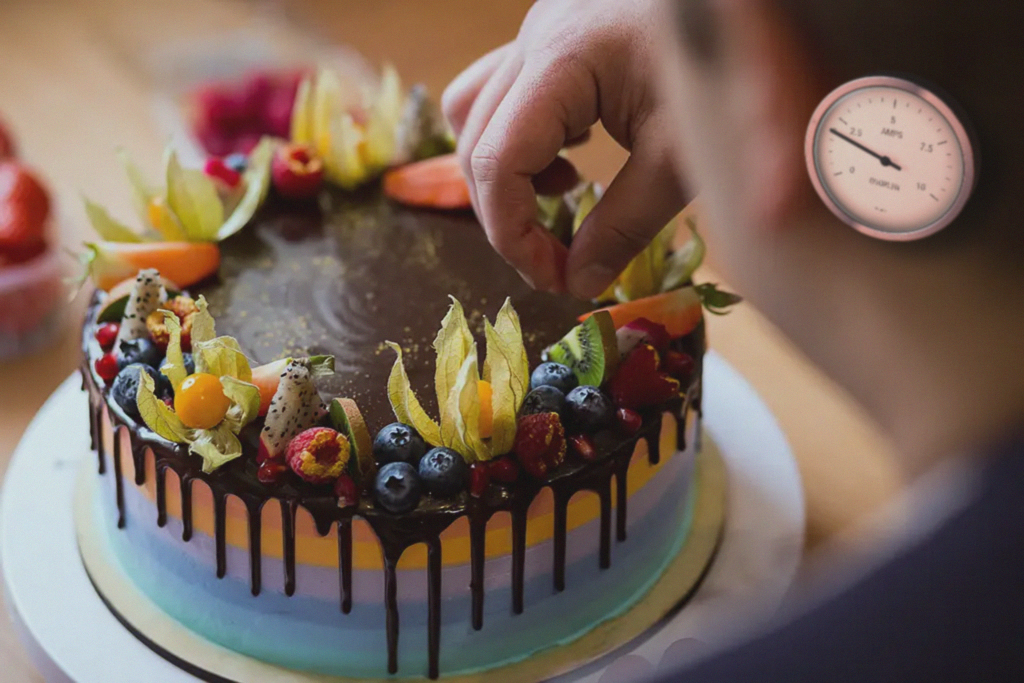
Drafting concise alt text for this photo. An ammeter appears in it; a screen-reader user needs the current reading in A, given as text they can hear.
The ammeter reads 2 A
